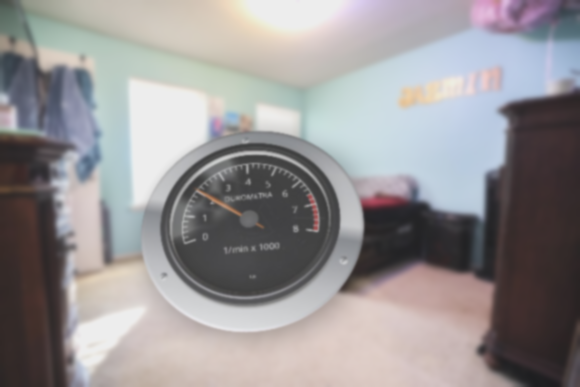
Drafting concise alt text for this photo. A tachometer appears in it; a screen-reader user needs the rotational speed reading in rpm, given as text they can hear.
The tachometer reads 2000 rpm
